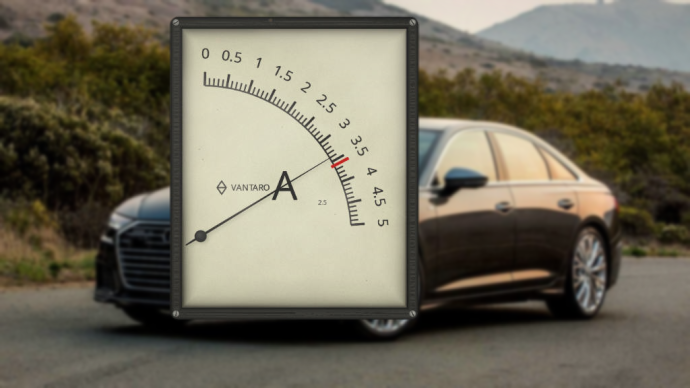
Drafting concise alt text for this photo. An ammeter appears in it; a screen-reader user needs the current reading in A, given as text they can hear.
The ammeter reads 3.4 A
